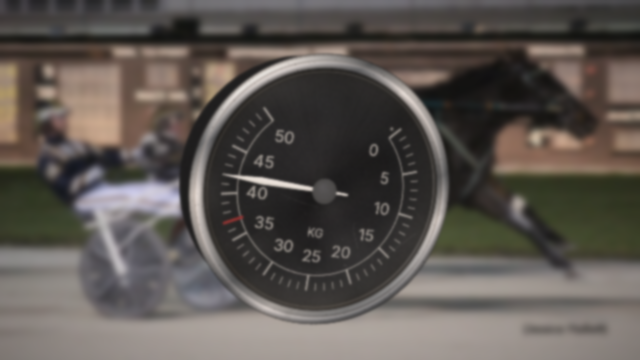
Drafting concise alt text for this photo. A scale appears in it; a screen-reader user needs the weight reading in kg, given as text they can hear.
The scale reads 42 kg
